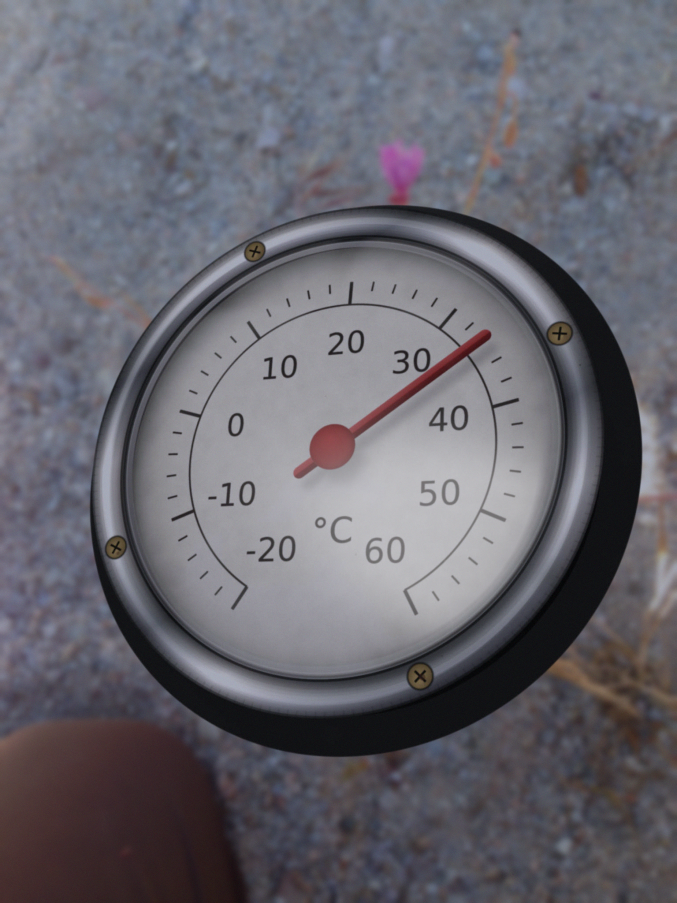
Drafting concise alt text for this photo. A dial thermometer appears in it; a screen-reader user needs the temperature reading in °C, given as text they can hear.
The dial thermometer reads 34 °C
